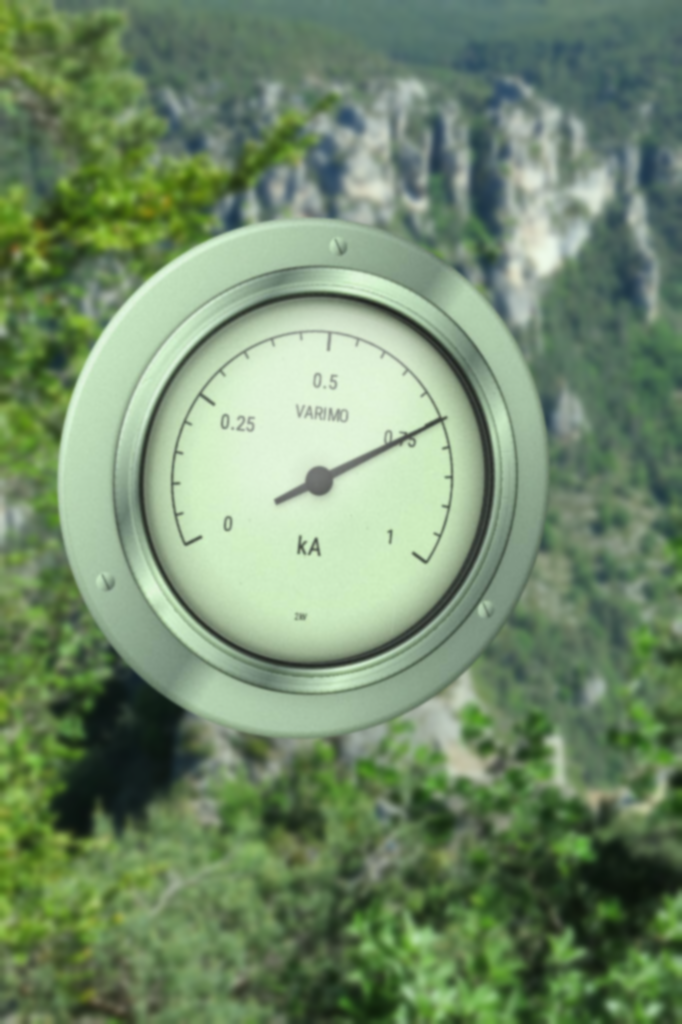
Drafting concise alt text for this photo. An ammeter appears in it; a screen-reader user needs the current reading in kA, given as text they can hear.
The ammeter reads 0.75 kA
